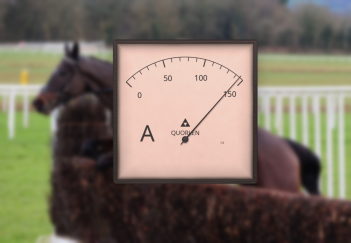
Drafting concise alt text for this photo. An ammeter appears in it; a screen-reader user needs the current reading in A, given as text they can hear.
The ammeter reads 145 A
